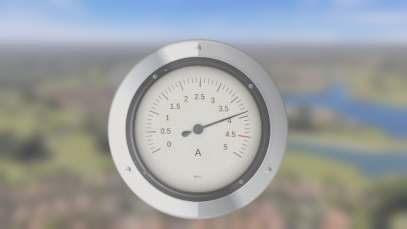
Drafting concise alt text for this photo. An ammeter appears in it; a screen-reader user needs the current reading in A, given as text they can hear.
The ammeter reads 3.9 A
